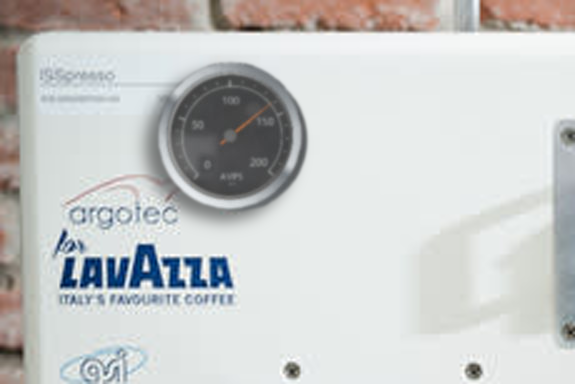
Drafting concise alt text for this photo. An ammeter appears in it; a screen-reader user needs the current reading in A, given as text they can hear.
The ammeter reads 140 A
